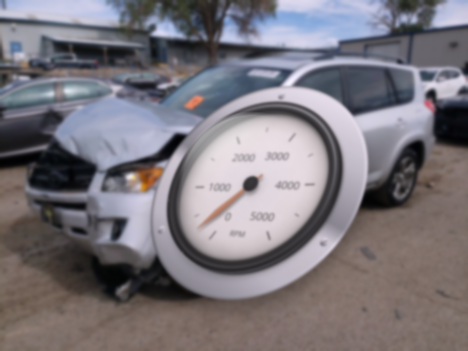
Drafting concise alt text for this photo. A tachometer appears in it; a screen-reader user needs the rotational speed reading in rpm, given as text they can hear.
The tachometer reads 250 rpm
